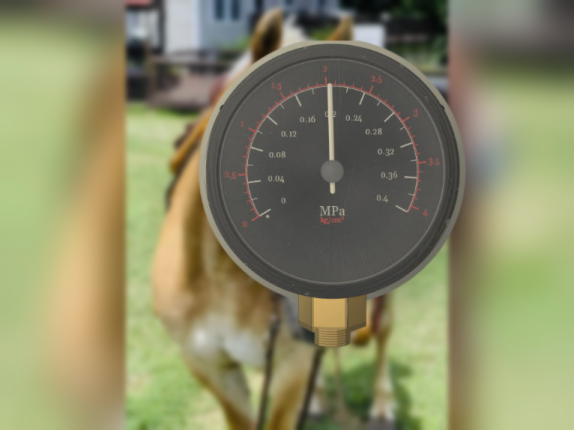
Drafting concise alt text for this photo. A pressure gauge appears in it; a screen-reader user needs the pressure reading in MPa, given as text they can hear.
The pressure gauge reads 0.2 MPa
